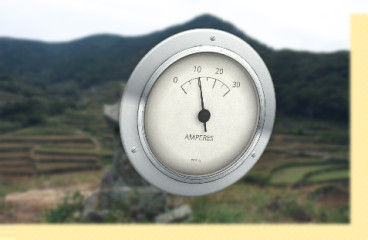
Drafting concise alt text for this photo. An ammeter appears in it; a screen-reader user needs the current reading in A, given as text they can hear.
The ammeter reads 10 A
